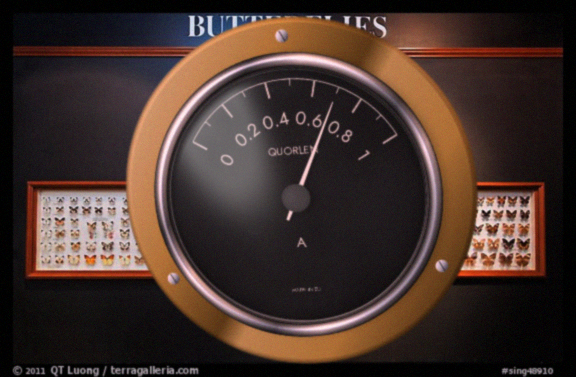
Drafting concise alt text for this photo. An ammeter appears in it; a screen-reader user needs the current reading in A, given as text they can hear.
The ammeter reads 0.7 A
